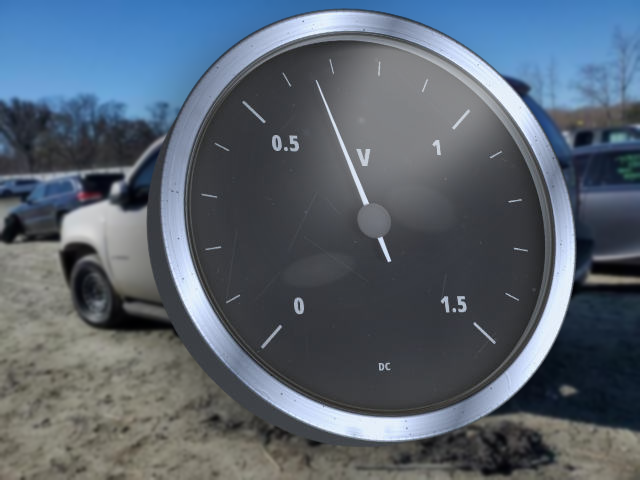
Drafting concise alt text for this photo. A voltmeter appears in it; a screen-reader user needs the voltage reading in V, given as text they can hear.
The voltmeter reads 0.65 V
